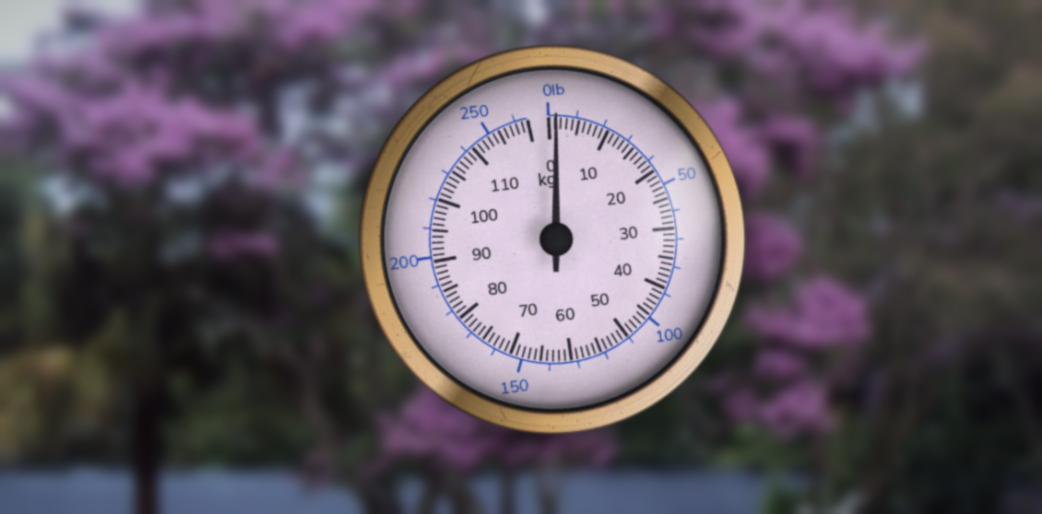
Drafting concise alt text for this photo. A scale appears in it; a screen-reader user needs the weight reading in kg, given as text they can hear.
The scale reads 1 kg
